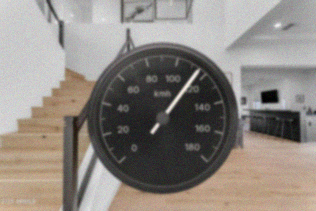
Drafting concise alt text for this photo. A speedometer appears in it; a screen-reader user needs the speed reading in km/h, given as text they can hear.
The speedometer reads 115 km/h
